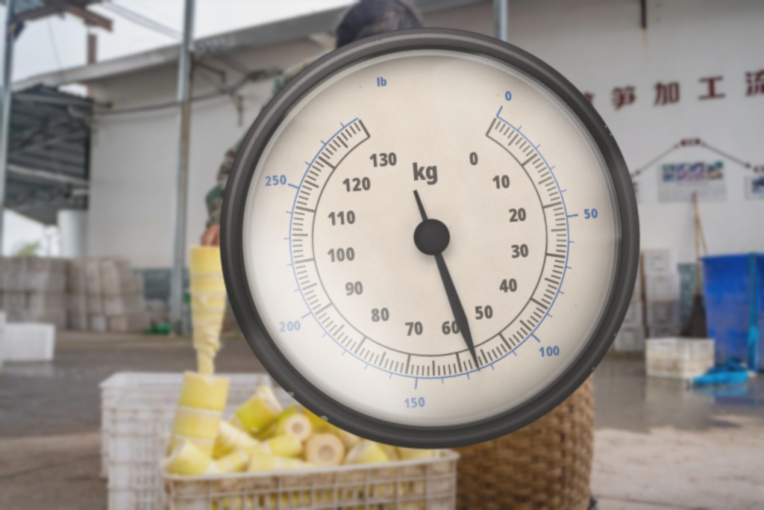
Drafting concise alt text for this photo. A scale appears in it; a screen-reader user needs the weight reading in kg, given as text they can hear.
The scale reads 57 kg
